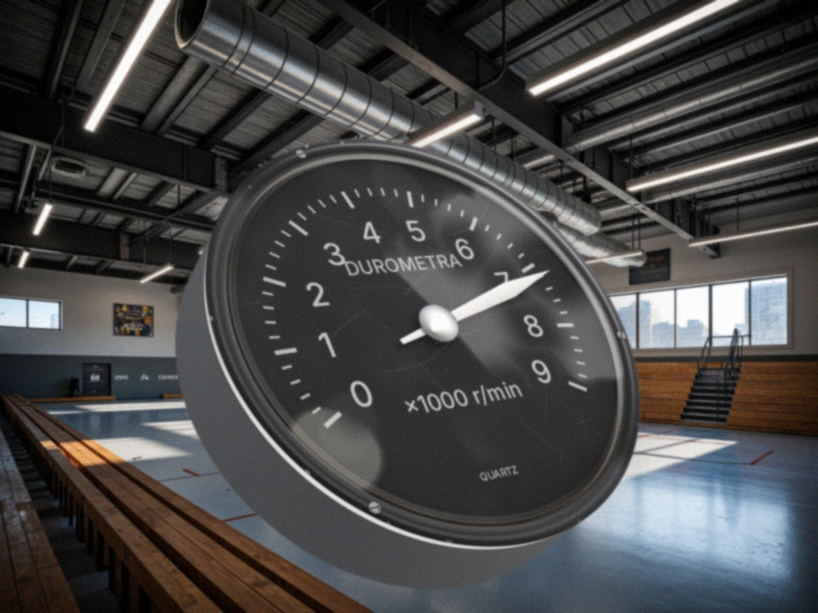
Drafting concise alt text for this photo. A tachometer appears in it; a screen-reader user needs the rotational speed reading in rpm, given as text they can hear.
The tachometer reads 7200 rpm
